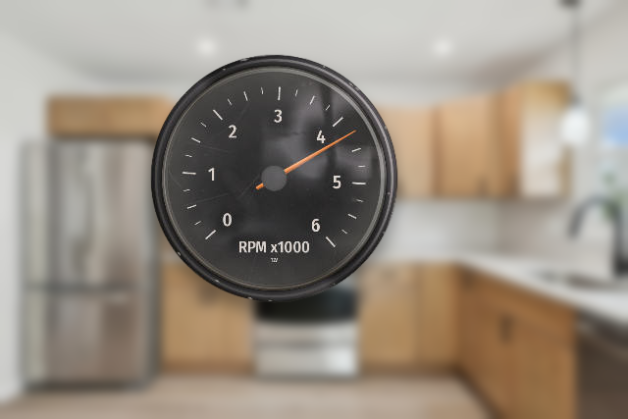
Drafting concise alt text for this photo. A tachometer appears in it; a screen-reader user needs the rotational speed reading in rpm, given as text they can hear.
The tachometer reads 4250 rpm
